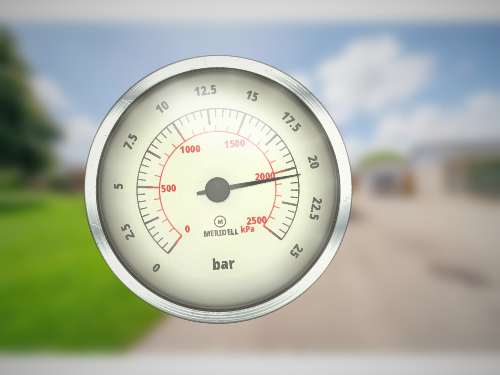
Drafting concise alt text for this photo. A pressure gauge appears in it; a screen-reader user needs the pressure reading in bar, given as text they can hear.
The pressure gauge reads 20.5 bar
